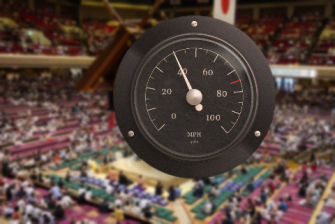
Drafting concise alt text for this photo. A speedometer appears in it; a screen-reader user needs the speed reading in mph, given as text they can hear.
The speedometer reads 40 mph
